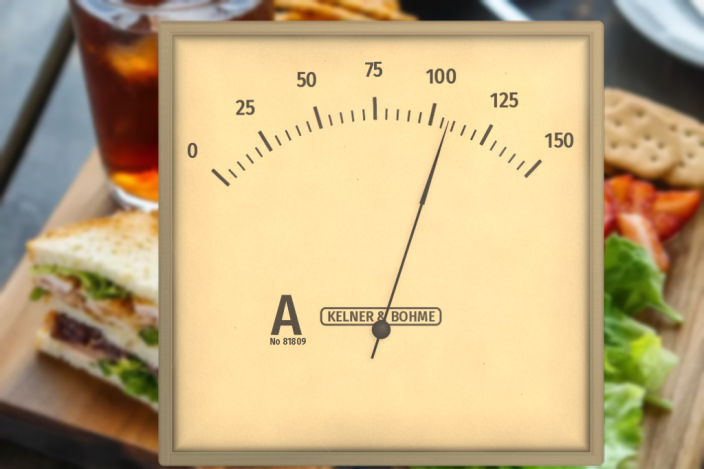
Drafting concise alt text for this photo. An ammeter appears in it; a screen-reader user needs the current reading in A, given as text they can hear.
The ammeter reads 107.5 A
